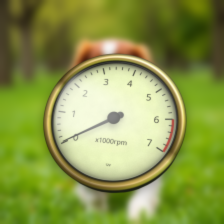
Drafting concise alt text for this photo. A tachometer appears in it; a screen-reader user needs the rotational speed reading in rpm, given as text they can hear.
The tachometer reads 0 rpm
